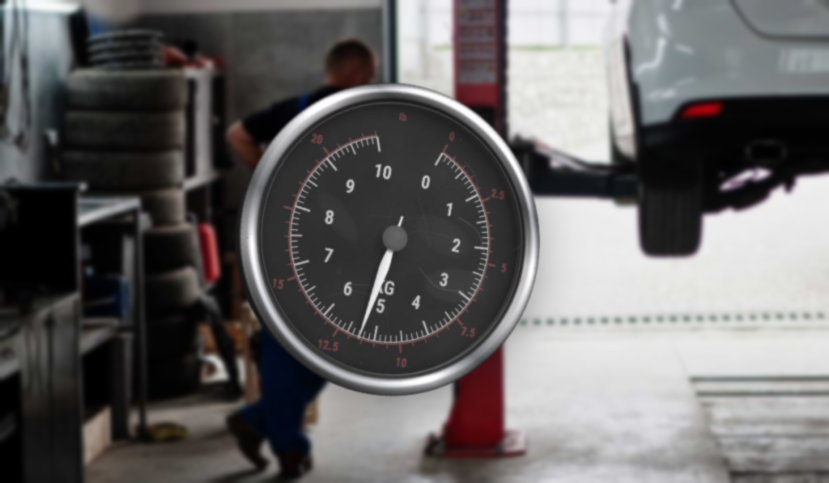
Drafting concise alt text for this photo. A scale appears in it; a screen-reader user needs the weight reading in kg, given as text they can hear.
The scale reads 5.3 kg
